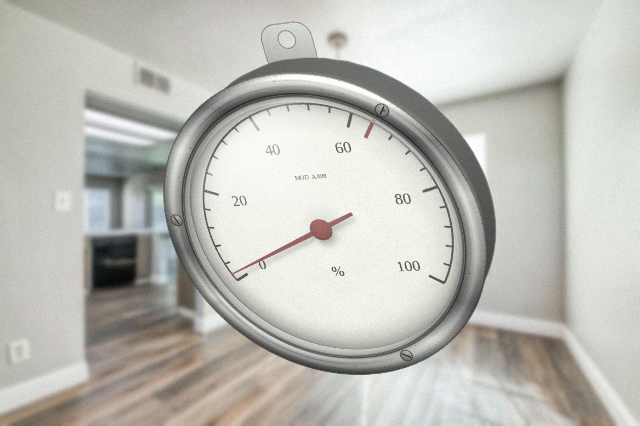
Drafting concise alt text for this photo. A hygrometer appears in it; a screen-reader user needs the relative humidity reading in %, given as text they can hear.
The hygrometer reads 2 %
